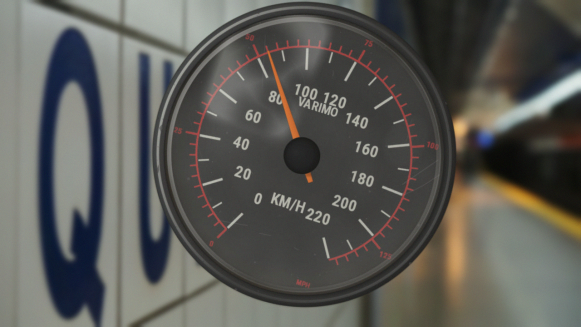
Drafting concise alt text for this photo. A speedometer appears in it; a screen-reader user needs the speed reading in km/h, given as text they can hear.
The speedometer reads 85 km/h
